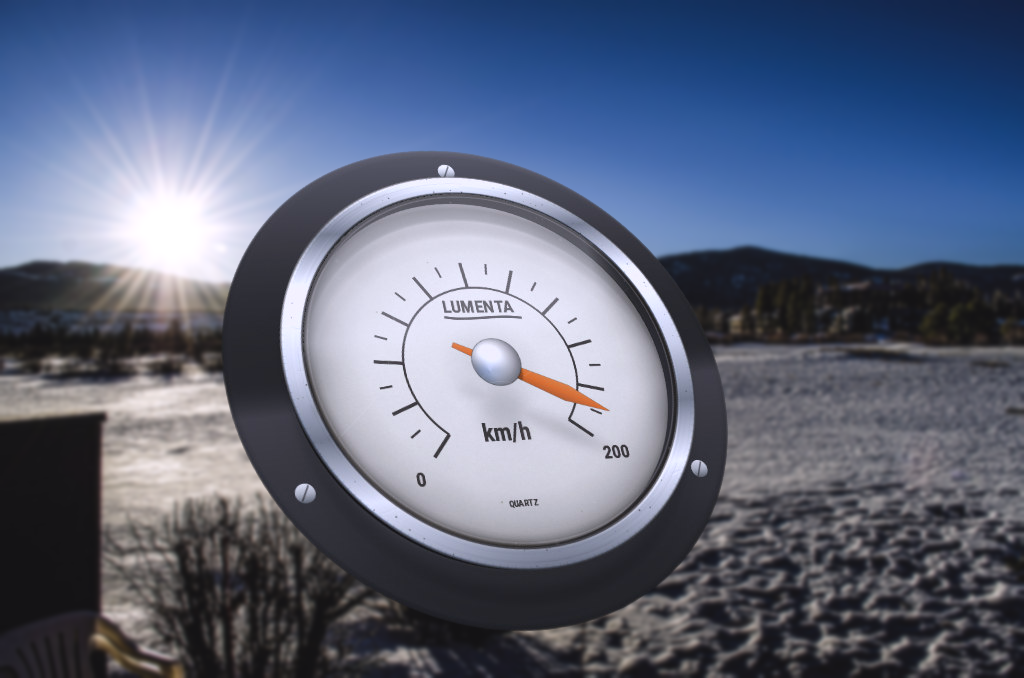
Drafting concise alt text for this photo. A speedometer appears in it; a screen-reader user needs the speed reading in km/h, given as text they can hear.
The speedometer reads 190 km/h
